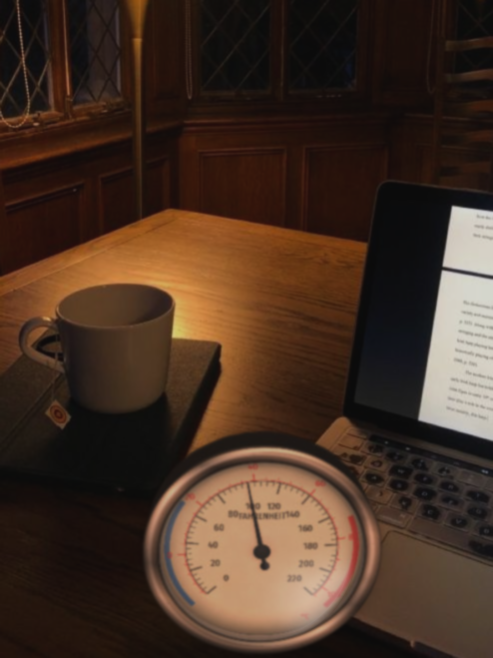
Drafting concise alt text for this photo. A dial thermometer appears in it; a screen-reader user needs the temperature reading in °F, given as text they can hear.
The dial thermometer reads 100 °F
